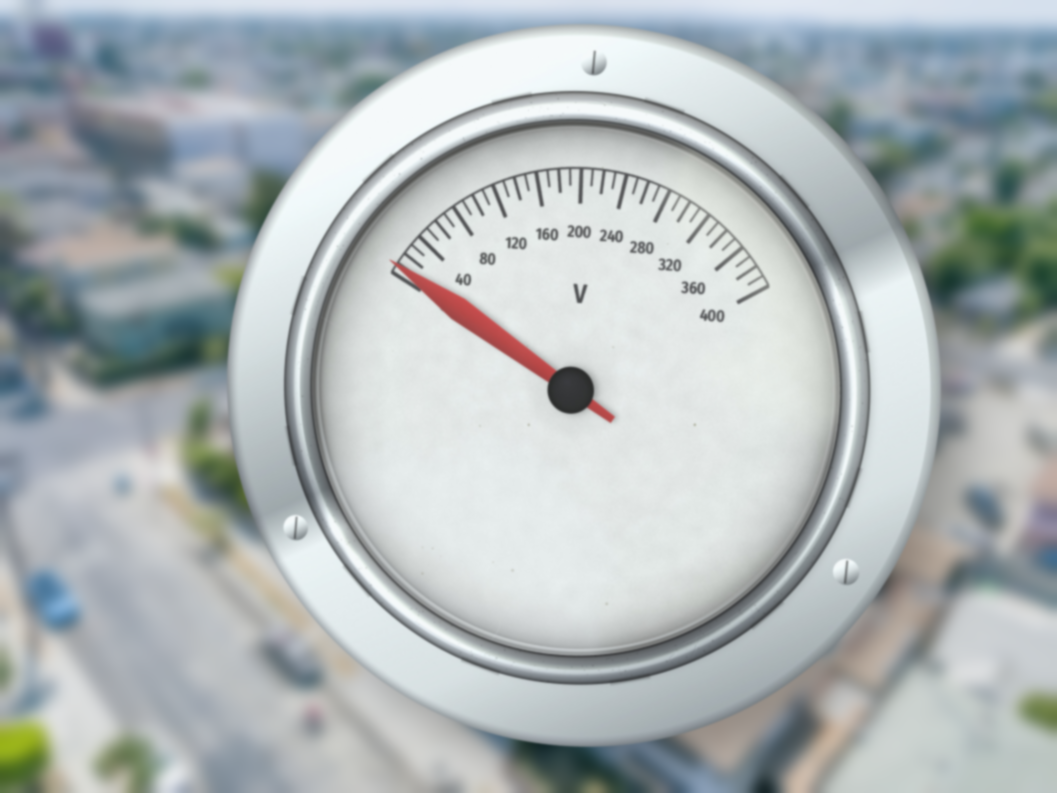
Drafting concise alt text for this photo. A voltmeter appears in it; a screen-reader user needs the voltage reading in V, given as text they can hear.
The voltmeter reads 10 V
